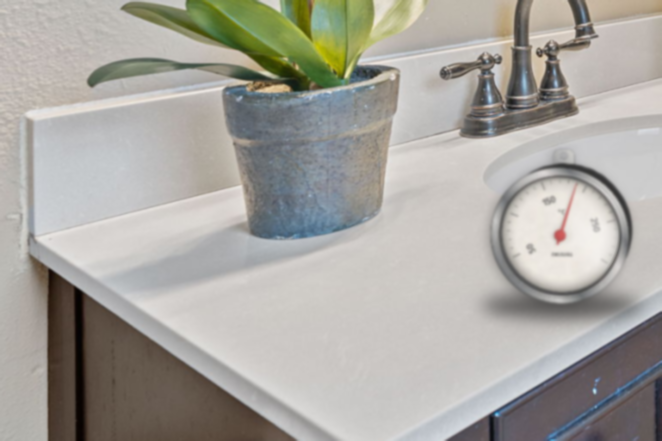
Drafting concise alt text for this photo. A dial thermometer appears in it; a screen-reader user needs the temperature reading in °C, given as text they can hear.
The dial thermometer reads 190 °C
